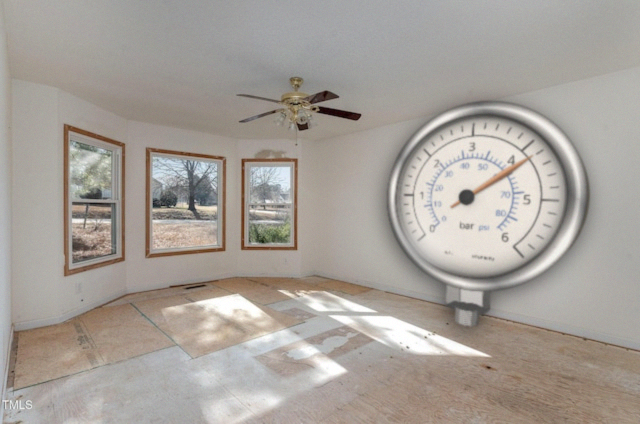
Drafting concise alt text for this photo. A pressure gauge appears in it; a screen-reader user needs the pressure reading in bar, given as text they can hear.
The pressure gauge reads 4.2 bar
